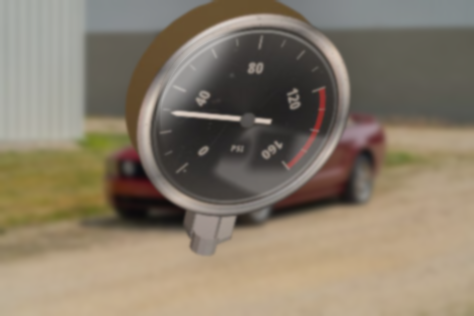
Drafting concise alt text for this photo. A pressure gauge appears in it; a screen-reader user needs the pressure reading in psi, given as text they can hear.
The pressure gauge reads 30 psi
